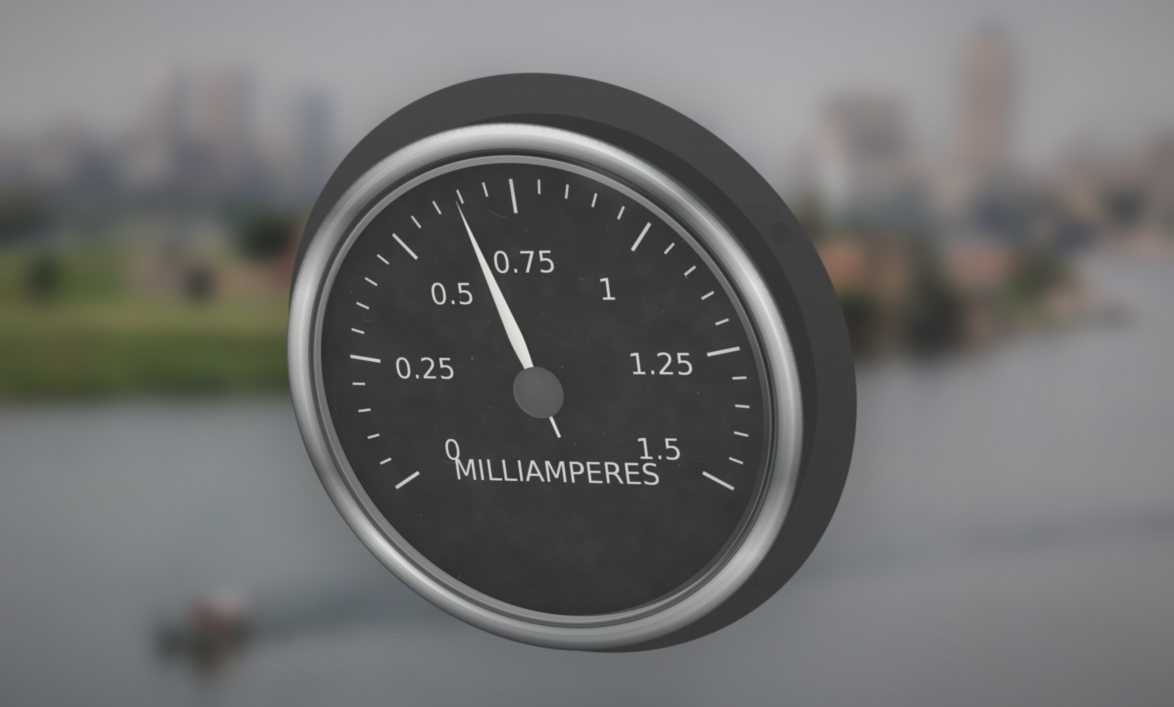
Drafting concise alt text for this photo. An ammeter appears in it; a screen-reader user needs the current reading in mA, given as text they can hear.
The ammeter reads 0.65 mA
